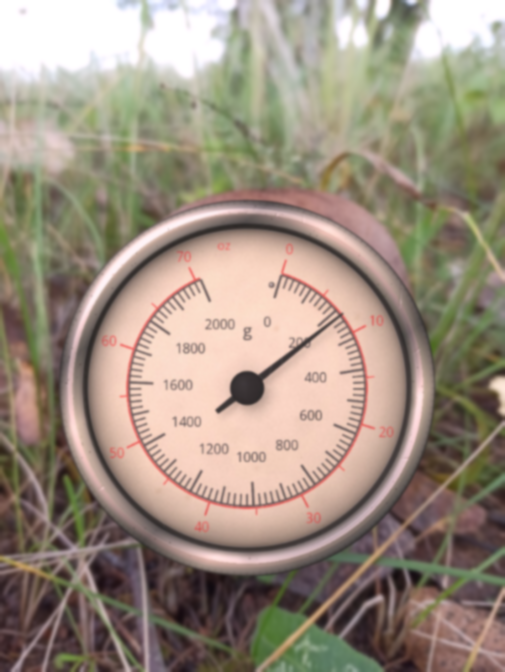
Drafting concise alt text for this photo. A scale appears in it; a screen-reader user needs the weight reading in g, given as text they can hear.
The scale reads 220 g
